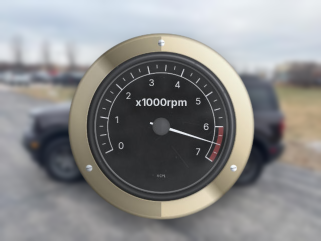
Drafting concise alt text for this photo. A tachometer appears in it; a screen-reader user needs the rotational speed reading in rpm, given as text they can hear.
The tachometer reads 6500 rpm
